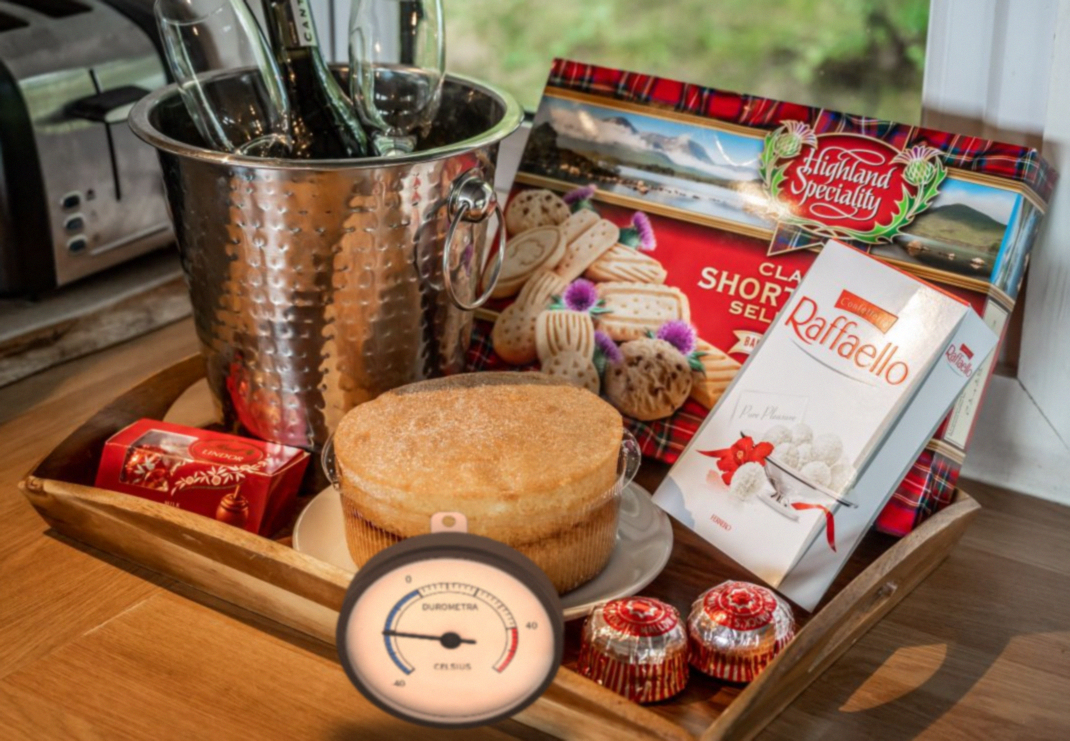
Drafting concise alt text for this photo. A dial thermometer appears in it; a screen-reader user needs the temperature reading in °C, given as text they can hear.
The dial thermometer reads -20 °C
